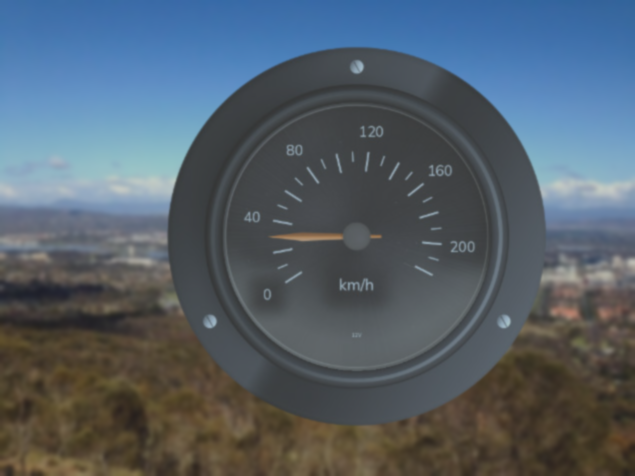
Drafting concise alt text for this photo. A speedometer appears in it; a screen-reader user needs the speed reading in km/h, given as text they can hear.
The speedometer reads 30 km/h
